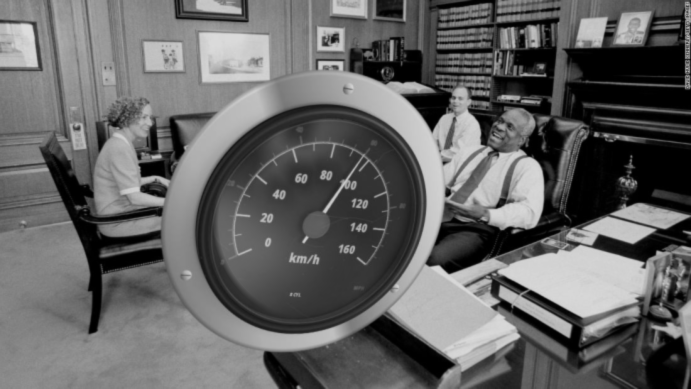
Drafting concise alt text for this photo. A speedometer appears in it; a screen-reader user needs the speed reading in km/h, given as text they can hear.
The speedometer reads 95 km/h
